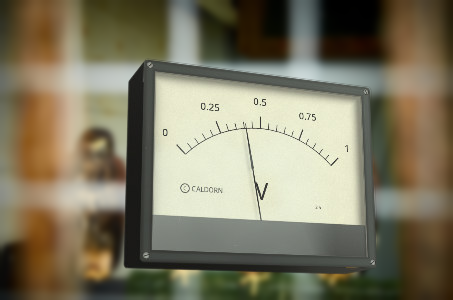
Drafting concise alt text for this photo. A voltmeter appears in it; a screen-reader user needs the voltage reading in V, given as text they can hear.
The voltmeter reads 0.4 V
